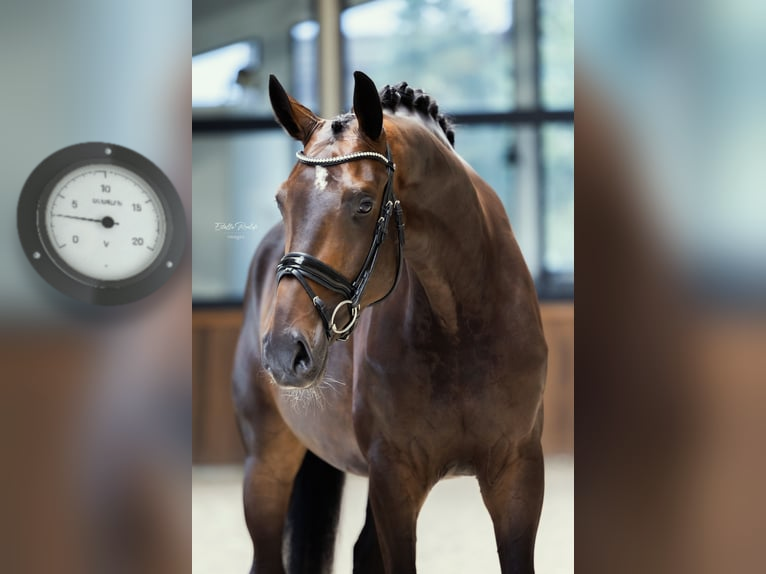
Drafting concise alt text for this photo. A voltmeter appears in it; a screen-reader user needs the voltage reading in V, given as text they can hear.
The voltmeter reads 3 V
